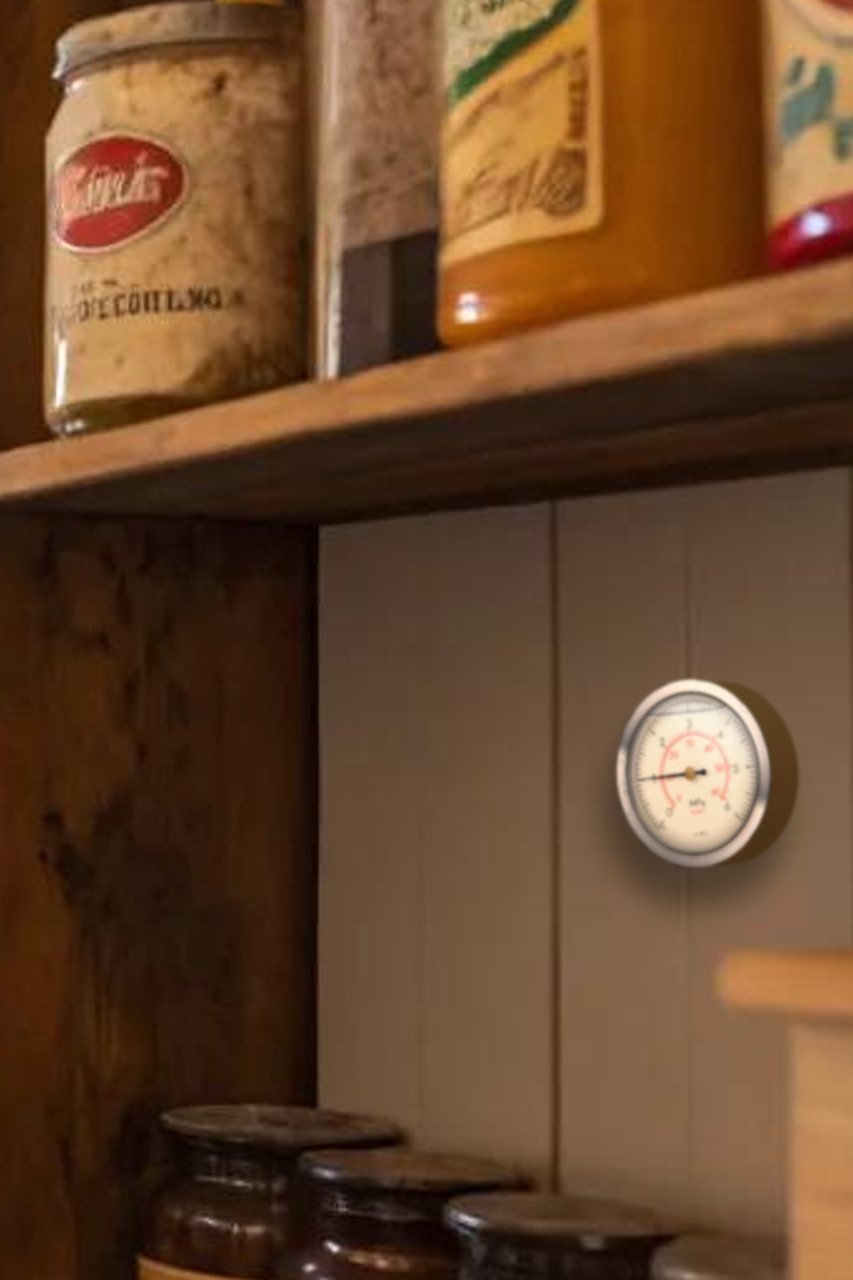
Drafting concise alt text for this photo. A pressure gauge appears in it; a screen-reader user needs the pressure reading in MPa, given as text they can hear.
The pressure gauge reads 1 MPa
